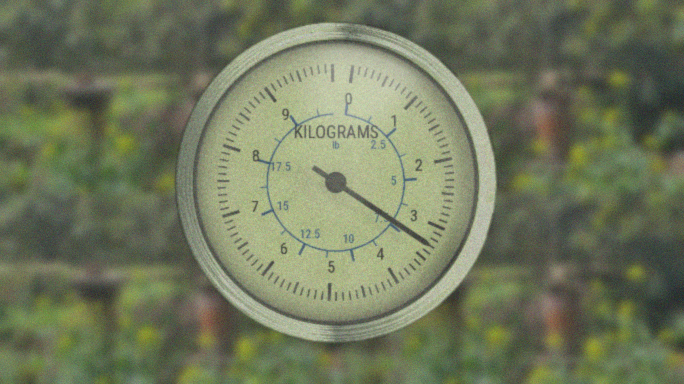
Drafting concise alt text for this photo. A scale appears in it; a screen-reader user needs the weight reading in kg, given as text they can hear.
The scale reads 3.3 kg
